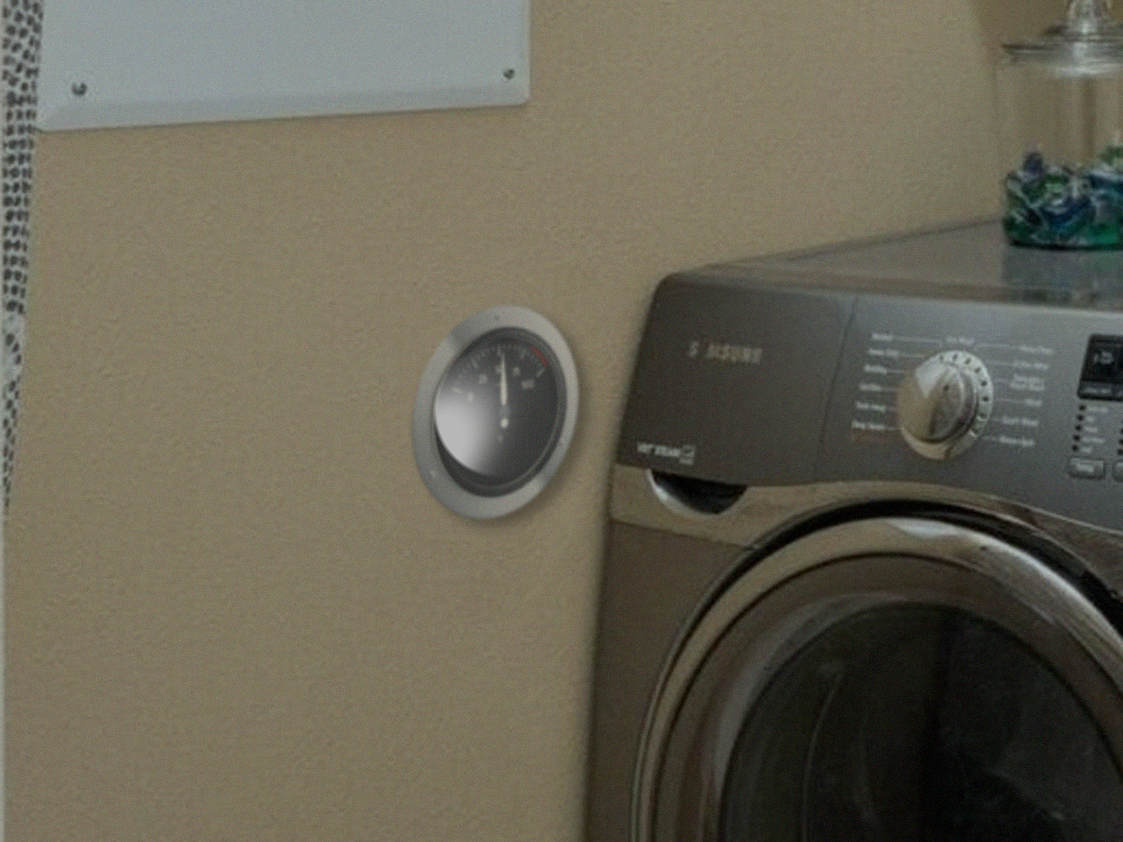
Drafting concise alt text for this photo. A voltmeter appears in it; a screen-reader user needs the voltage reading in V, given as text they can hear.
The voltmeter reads 50 V
